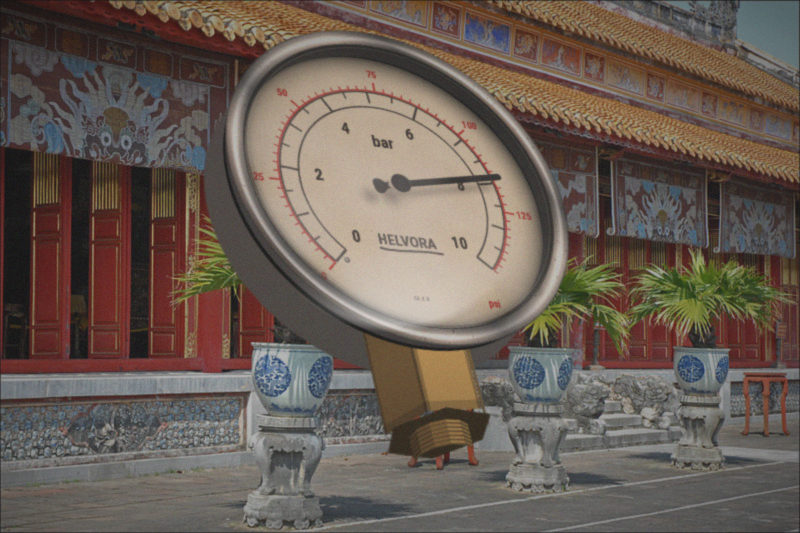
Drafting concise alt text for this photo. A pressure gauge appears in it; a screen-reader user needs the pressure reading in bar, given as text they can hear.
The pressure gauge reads 8 bar
